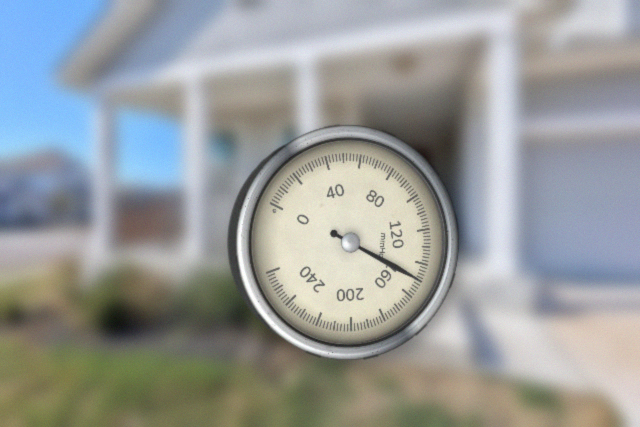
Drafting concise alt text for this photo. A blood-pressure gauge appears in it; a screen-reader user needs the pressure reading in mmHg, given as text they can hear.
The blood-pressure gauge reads 150 mmHg
